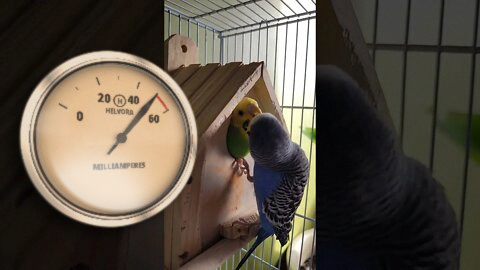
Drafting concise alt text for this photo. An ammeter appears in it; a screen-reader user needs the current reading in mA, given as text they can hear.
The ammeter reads 50 mA
